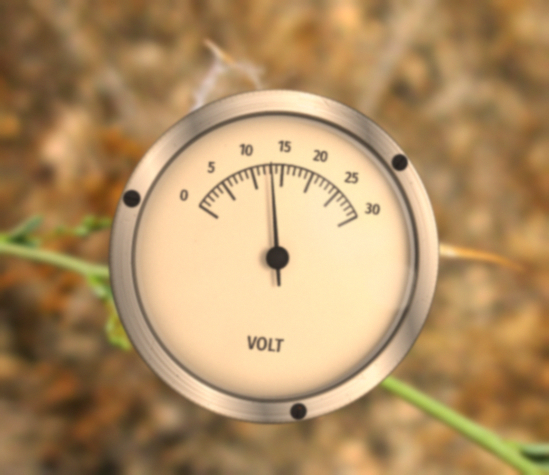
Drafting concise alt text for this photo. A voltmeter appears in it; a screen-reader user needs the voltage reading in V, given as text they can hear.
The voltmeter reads 13 V
